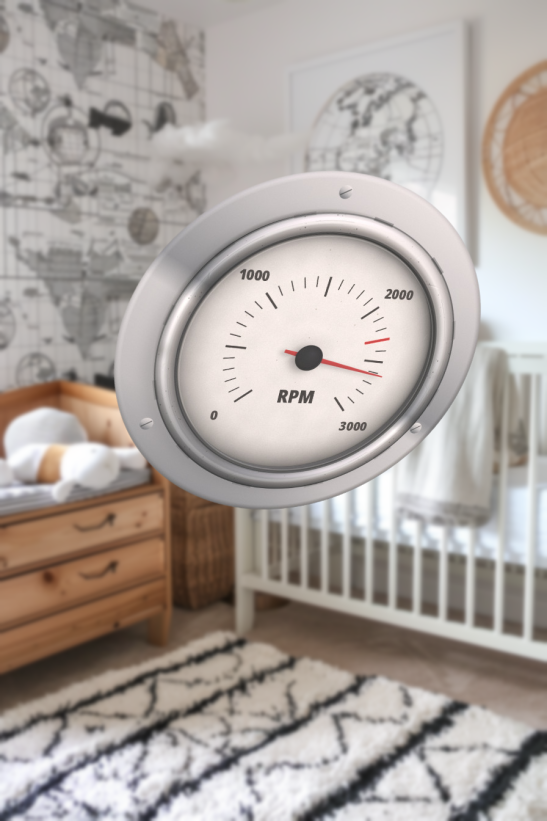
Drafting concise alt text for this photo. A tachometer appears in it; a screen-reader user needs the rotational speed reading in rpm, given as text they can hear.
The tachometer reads 2600 rpm
